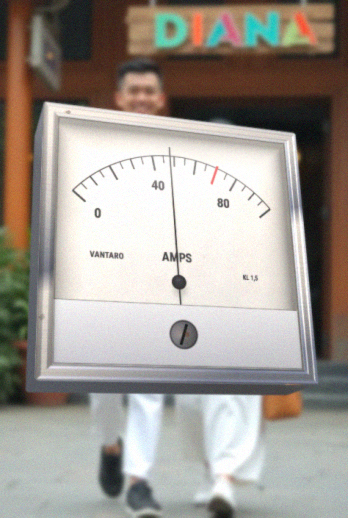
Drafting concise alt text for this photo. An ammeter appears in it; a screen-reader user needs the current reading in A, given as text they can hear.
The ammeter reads 47.5 A
